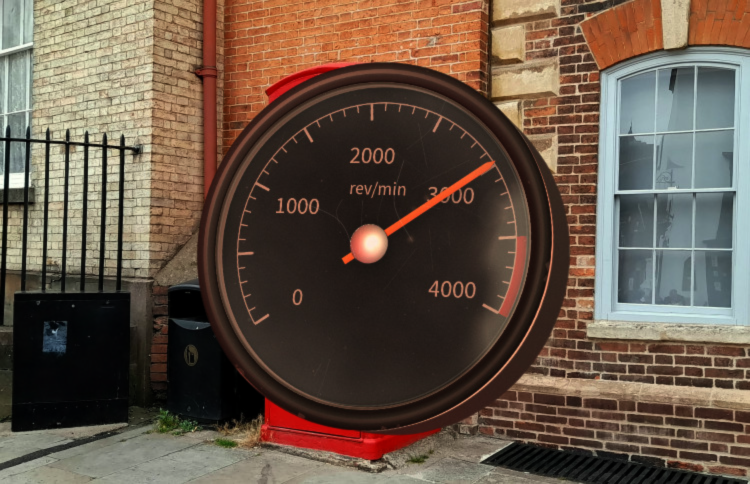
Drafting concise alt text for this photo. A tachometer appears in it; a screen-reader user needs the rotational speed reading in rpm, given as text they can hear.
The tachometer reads 3000 rpm
